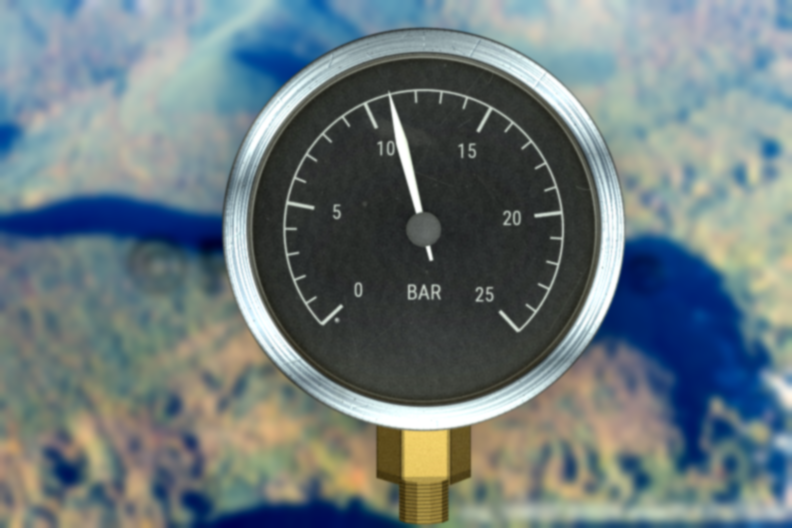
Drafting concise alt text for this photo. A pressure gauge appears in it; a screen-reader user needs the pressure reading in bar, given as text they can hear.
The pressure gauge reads 11 bar
